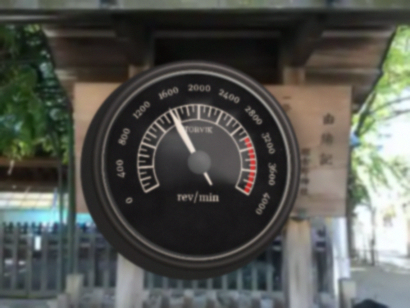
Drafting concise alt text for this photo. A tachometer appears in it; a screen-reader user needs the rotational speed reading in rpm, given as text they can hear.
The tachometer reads 1500 rpm
